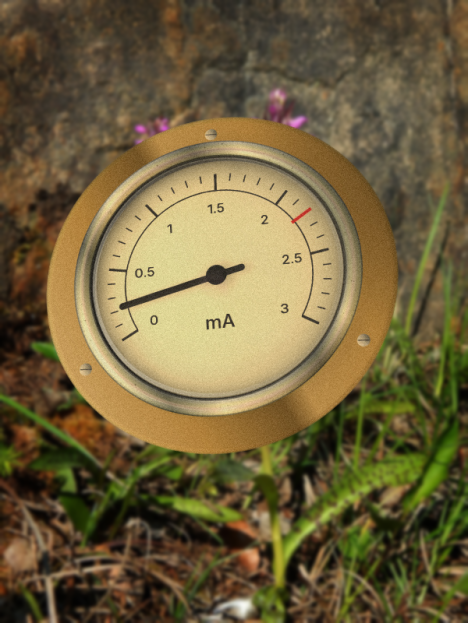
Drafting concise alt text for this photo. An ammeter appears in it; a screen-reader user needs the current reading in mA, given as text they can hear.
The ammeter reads 0.2 mA
